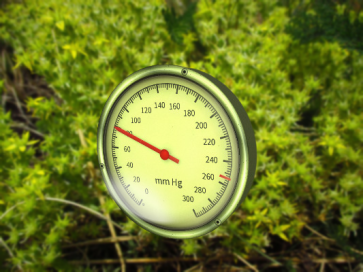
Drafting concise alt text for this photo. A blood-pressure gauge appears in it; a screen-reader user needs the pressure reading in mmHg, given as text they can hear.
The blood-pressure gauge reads 80 mmHg
